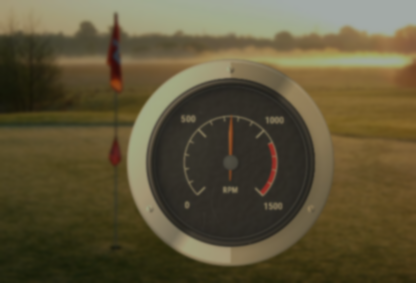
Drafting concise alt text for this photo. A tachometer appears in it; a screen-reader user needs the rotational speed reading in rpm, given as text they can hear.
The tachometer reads 750 rpm
